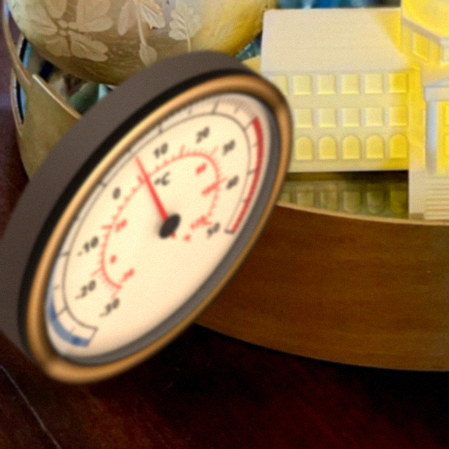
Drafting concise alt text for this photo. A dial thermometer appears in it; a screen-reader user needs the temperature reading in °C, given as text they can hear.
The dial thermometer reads 5 °C
